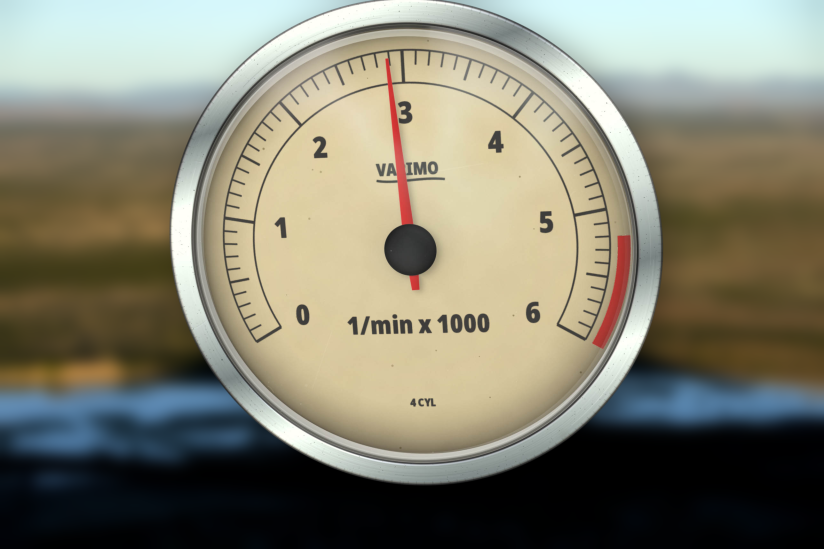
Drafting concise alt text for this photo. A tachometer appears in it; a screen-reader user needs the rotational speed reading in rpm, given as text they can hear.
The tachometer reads 2900 rpm
